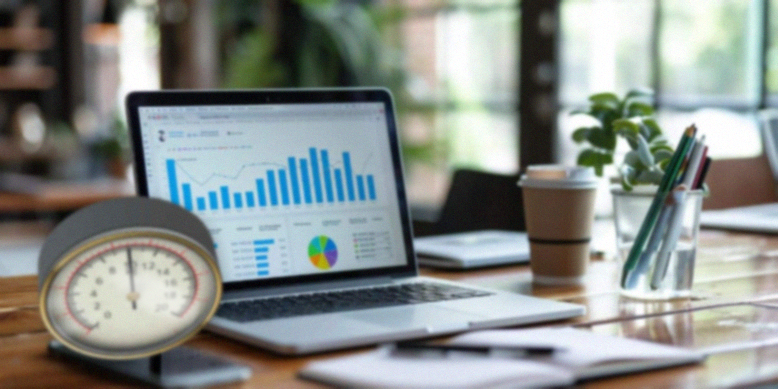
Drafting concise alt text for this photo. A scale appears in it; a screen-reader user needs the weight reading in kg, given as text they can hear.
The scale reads 10 kg
